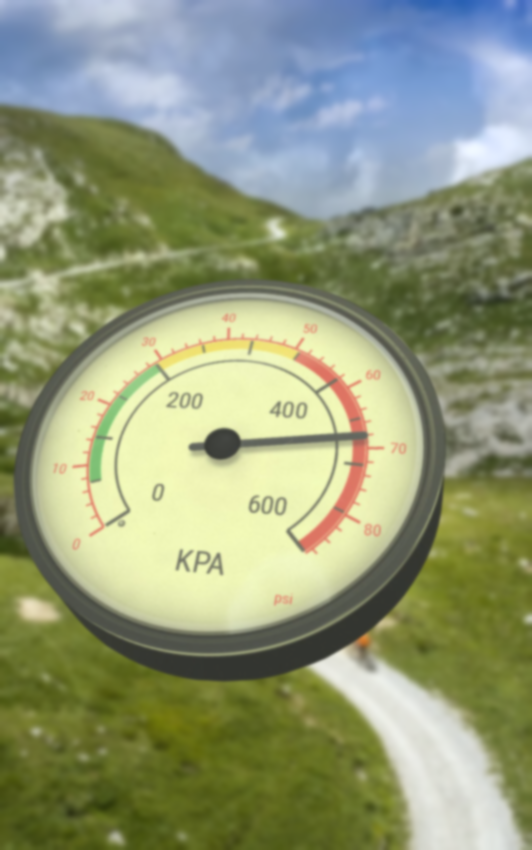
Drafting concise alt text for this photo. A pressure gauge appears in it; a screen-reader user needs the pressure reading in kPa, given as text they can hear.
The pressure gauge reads 475 kPa
